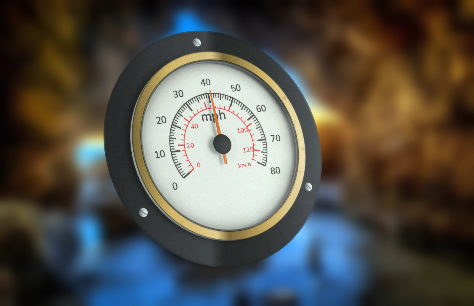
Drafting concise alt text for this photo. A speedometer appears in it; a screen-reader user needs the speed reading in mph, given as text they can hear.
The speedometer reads 40 mph
